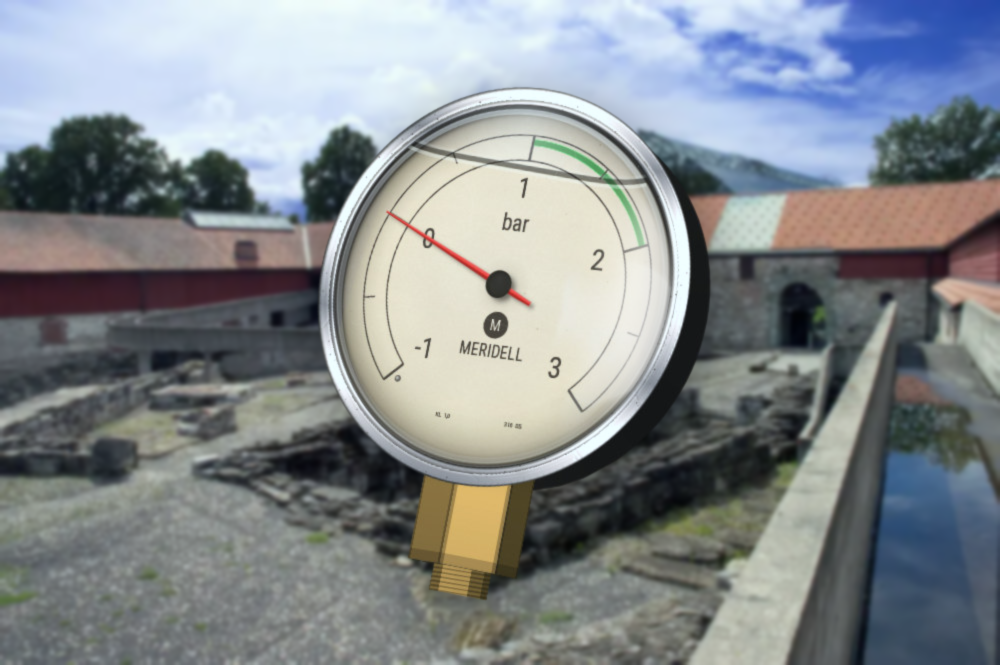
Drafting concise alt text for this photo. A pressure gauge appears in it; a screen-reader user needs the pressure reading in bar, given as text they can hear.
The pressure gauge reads 0 bar
